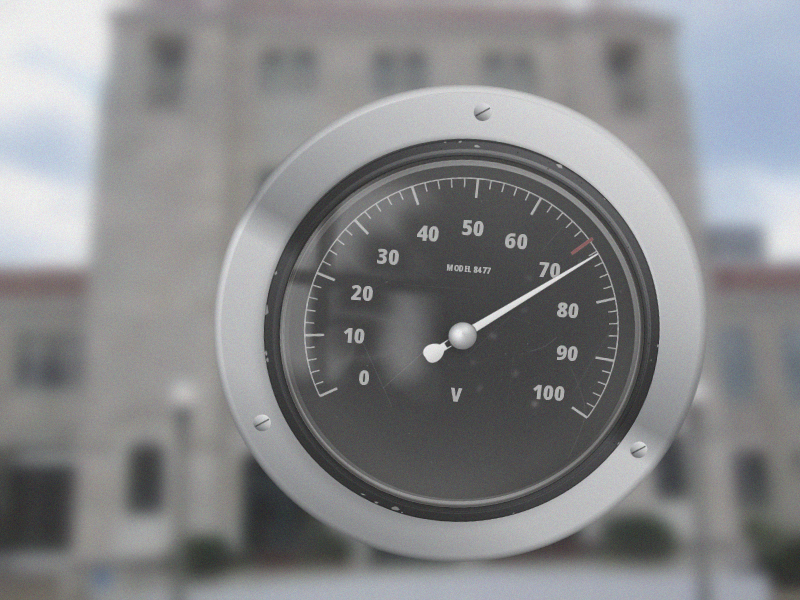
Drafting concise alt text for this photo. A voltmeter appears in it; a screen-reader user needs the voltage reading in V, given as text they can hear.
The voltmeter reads 72 V
